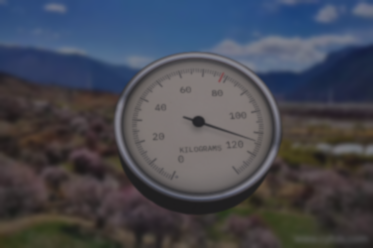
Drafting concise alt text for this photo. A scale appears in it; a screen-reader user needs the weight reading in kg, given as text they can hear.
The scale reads 115 kg
